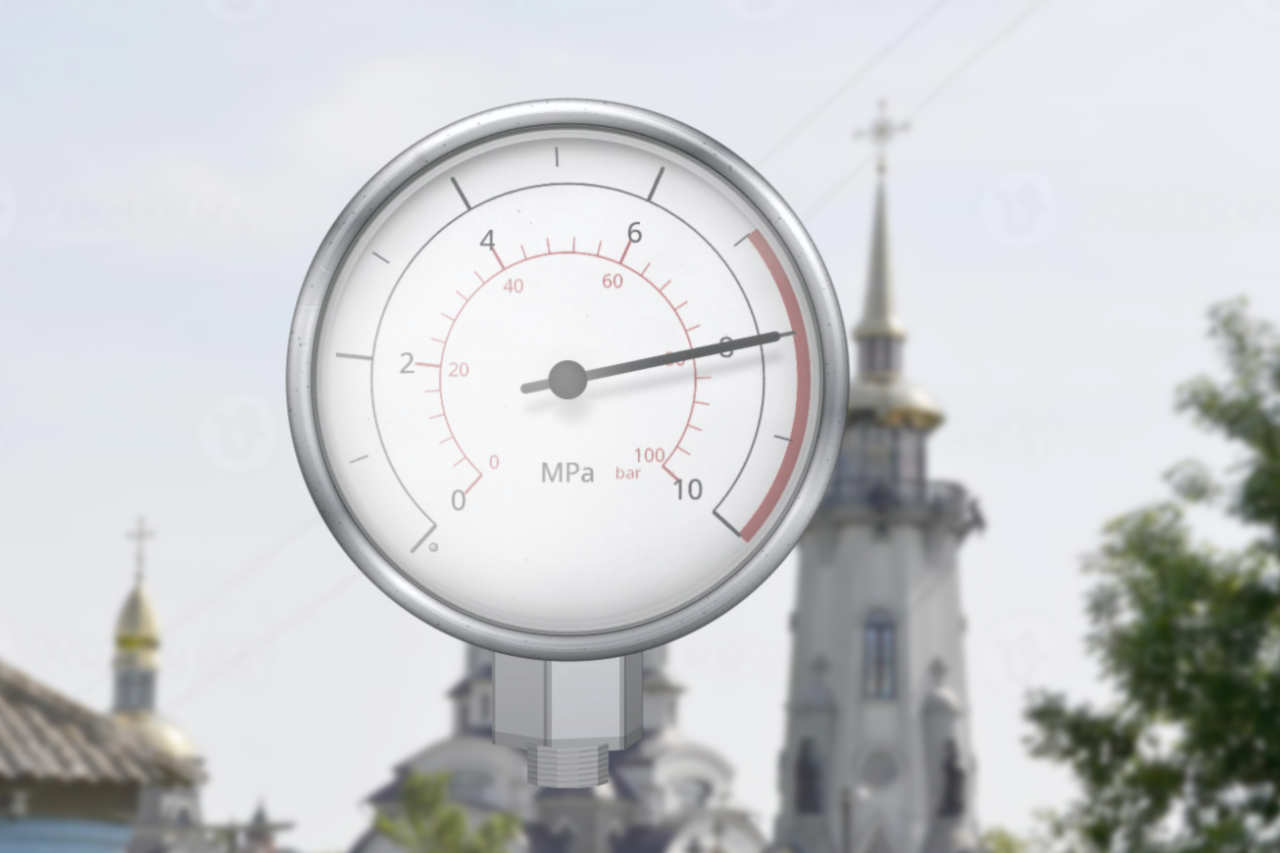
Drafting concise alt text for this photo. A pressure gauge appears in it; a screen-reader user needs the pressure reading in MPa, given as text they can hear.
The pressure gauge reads 8 MPa
